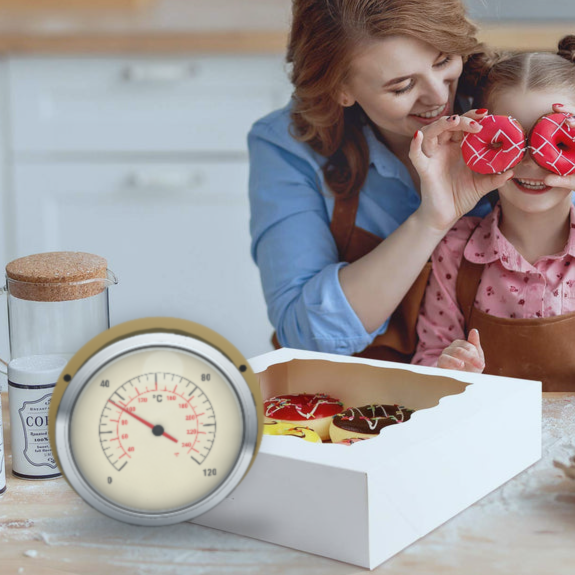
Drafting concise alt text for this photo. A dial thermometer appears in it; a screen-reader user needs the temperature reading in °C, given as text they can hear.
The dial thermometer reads 36 °C
